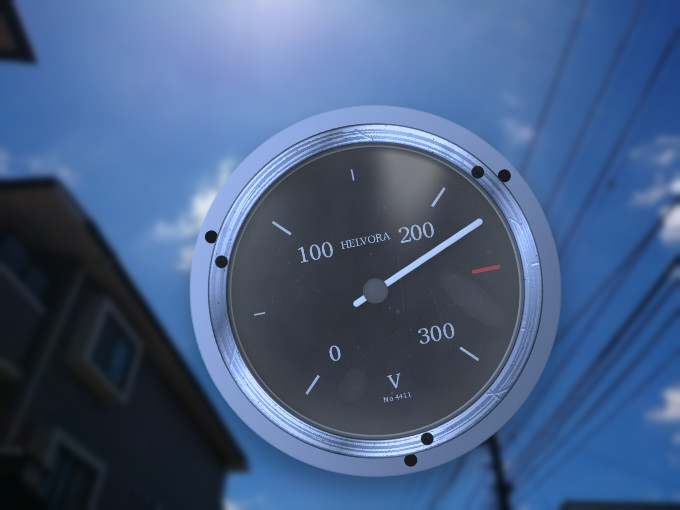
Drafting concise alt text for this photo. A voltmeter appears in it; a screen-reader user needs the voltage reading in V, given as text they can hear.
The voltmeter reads 225 V
